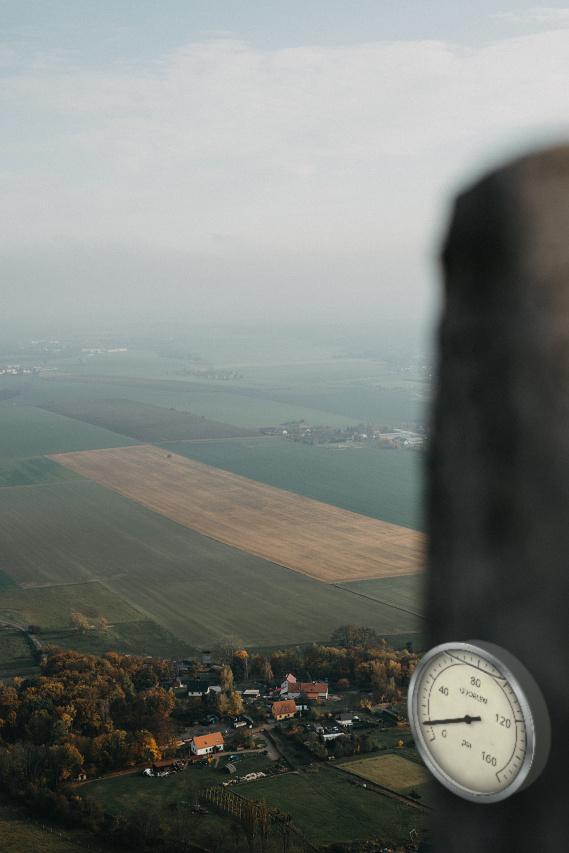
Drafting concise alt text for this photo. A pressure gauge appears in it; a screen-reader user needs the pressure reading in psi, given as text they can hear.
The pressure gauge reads 10 psi
